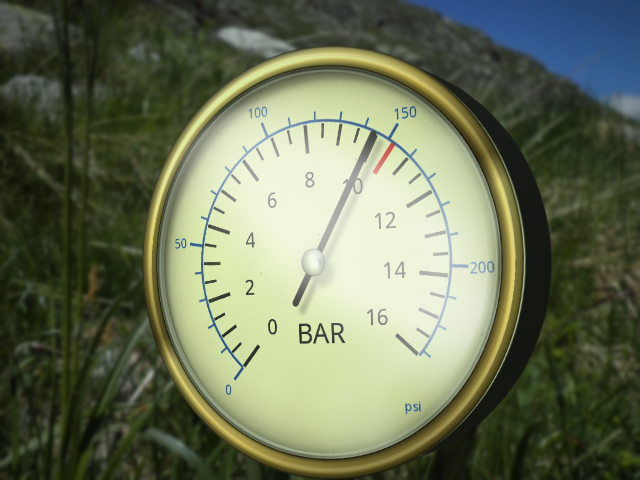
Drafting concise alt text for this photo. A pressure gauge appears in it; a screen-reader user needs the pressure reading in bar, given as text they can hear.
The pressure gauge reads 10 bar
